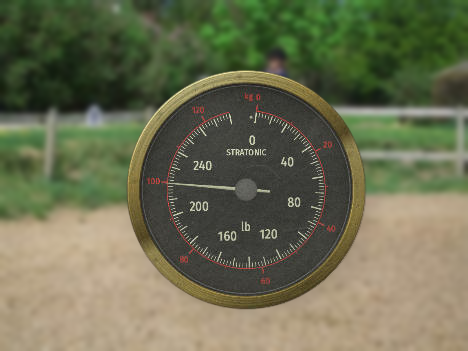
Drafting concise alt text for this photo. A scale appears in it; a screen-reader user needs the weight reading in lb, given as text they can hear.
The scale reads 220 lb
